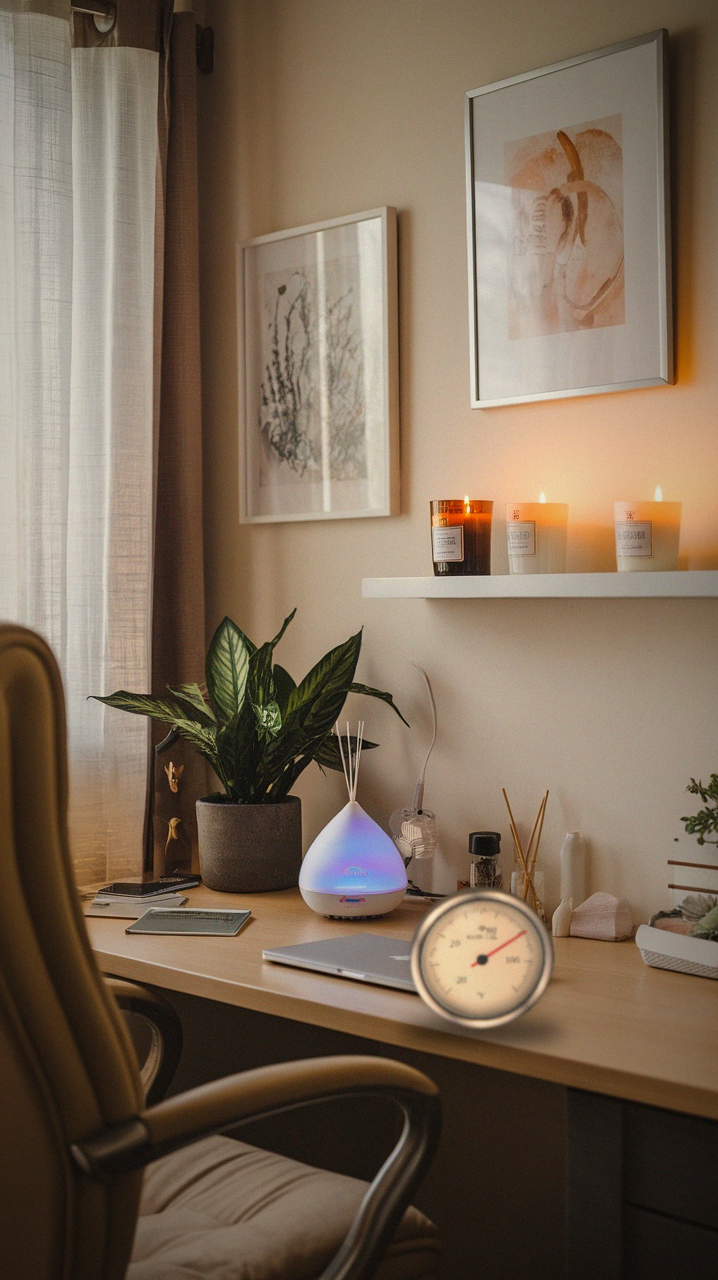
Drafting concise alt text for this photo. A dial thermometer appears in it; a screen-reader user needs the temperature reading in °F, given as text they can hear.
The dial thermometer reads 80 °F
